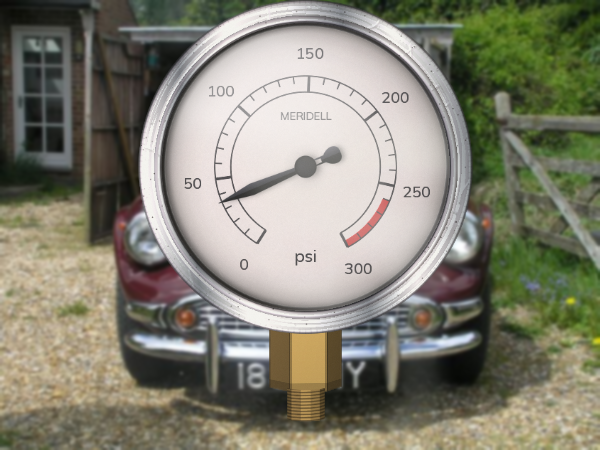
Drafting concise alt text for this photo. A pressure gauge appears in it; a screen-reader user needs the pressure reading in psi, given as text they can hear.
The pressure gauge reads 35 psi
